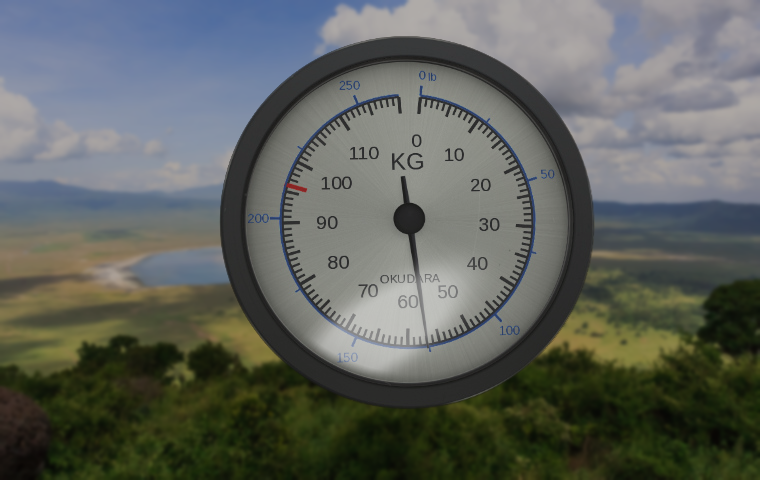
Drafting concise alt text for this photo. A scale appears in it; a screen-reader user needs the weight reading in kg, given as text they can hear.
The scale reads 57 kg
